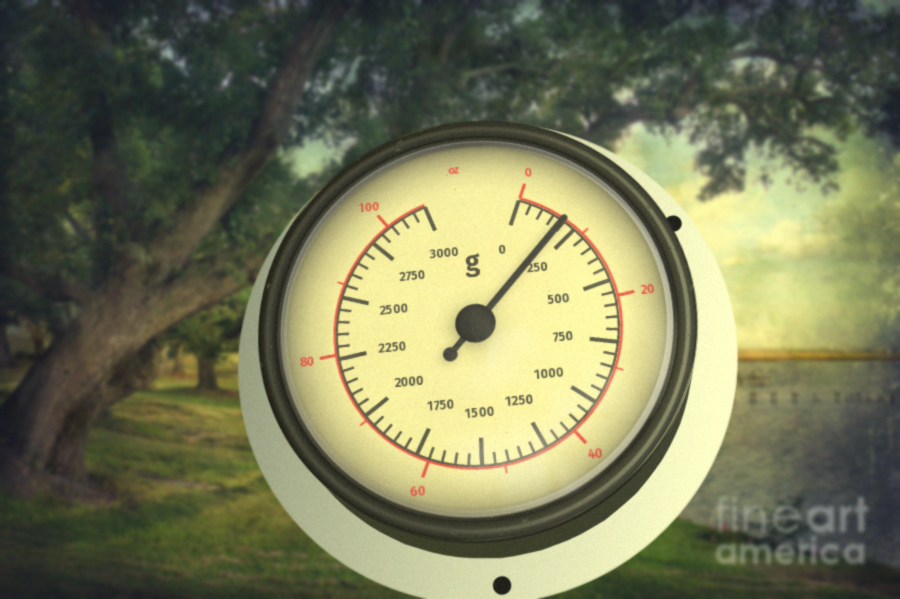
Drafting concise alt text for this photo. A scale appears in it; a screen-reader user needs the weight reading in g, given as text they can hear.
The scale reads 200 g
